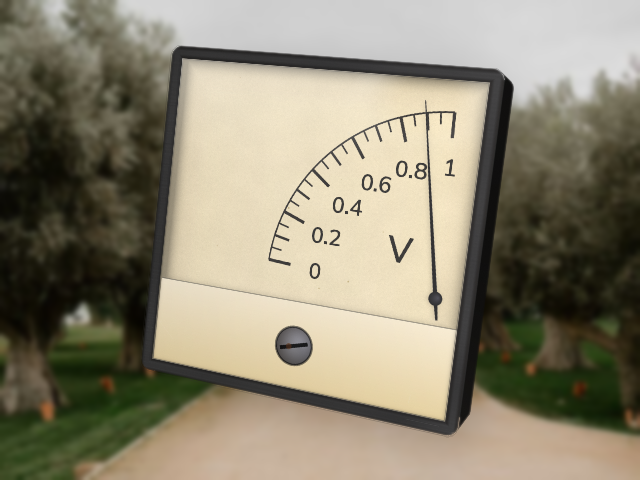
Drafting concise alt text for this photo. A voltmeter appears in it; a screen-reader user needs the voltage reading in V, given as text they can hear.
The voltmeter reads 0.9 V
